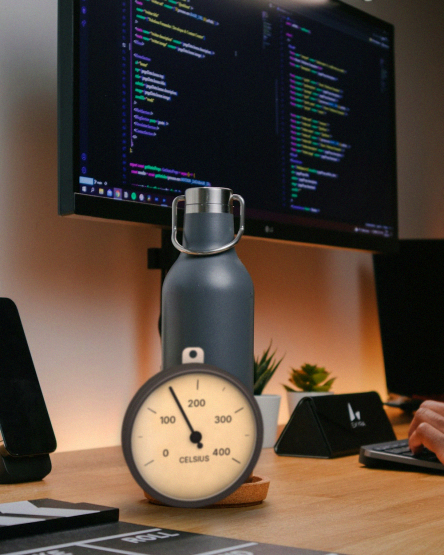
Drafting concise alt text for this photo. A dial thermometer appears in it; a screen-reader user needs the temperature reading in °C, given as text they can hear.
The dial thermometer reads 150 °C
